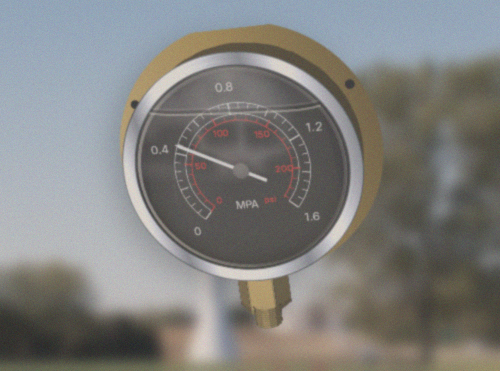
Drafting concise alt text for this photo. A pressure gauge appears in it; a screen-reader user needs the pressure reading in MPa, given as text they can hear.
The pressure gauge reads 0.45 MPa
